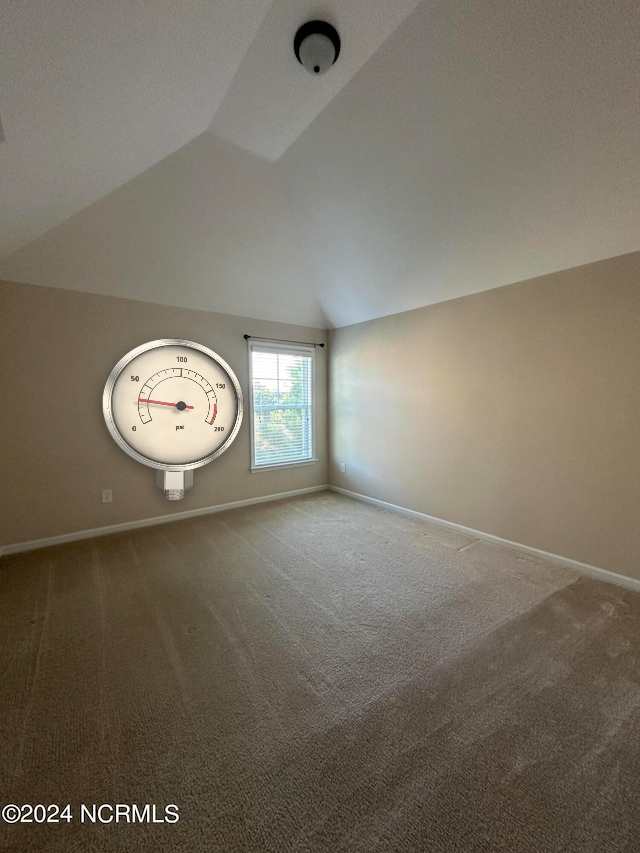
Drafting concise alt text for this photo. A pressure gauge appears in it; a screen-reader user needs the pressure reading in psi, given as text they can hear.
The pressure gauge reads 30 psi
